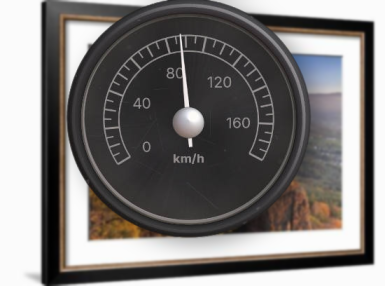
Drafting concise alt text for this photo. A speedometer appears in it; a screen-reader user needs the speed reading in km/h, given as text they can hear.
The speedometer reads 87.5 km/h
